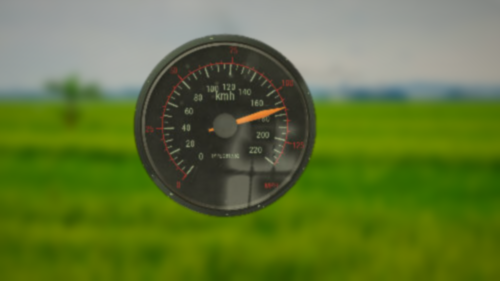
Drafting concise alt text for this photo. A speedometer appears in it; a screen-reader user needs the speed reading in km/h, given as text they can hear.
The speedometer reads 175 km/h
